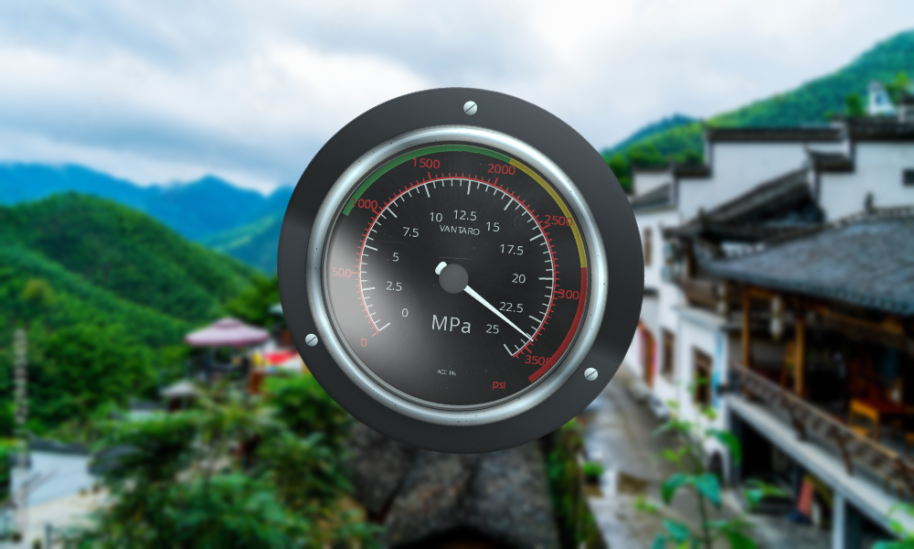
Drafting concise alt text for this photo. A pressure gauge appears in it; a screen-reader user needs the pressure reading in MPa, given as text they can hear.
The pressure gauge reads 23.5 MPa
